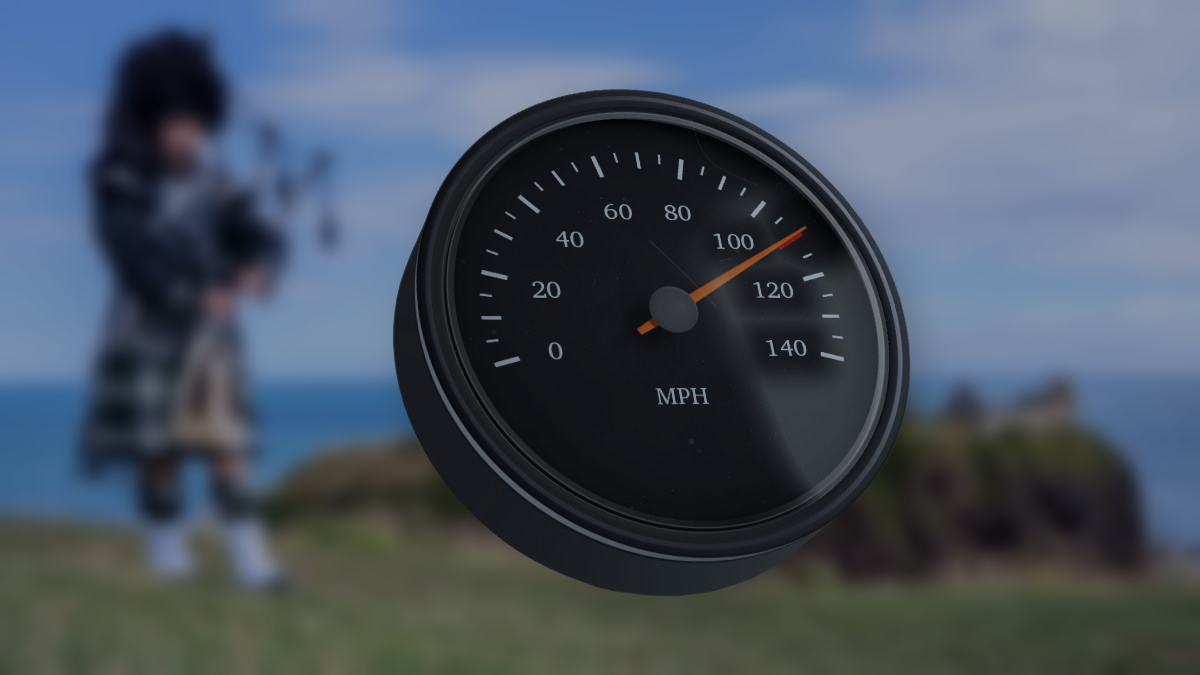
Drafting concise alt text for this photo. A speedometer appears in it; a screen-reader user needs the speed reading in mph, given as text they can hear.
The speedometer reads 110 mph
